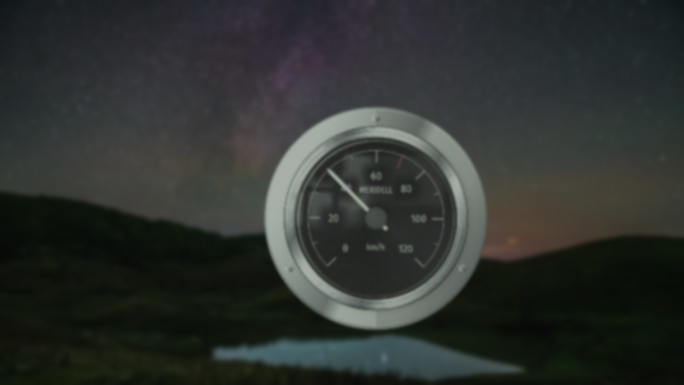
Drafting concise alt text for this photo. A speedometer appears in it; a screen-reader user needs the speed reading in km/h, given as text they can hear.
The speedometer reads 40 km/h
